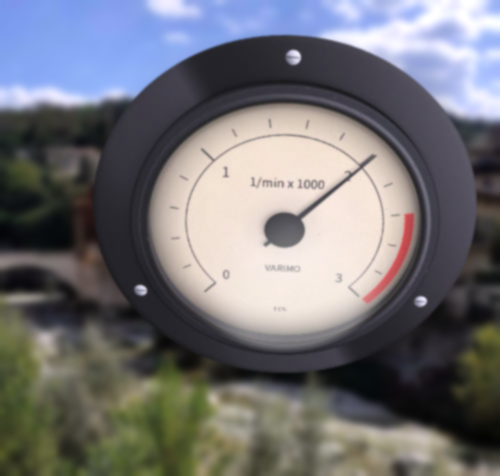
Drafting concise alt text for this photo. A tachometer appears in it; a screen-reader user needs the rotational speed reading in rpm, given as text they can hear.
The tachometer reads 2000 rpm
